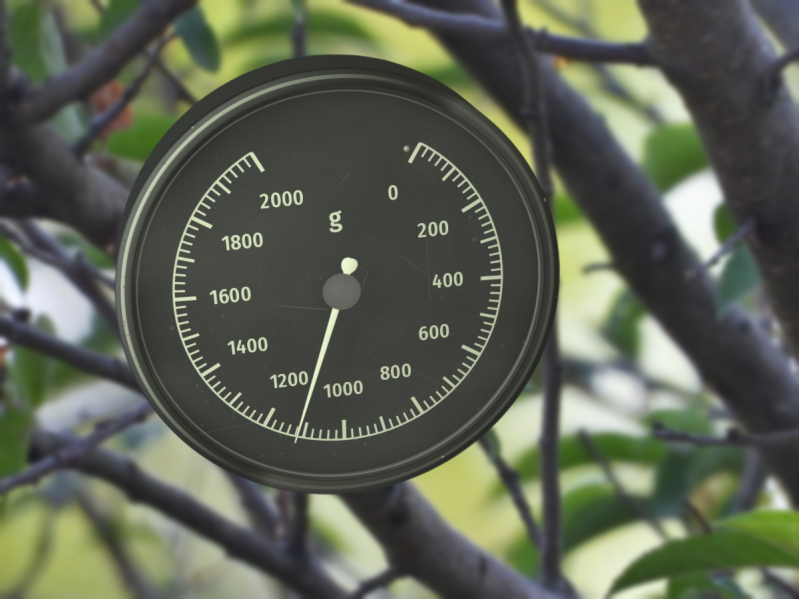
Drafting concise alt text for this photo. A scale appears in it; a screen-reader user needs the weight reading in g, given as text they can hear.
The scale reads 1120 g
